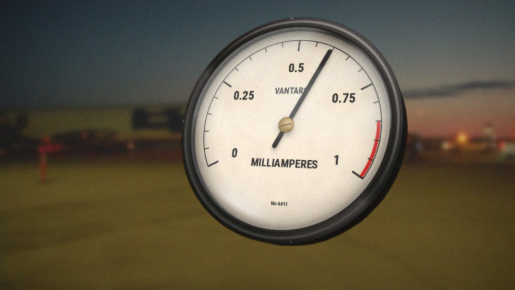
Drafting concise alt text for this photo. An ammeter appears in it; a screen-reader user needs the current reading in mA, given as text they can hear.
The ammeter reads 0.6 mA
